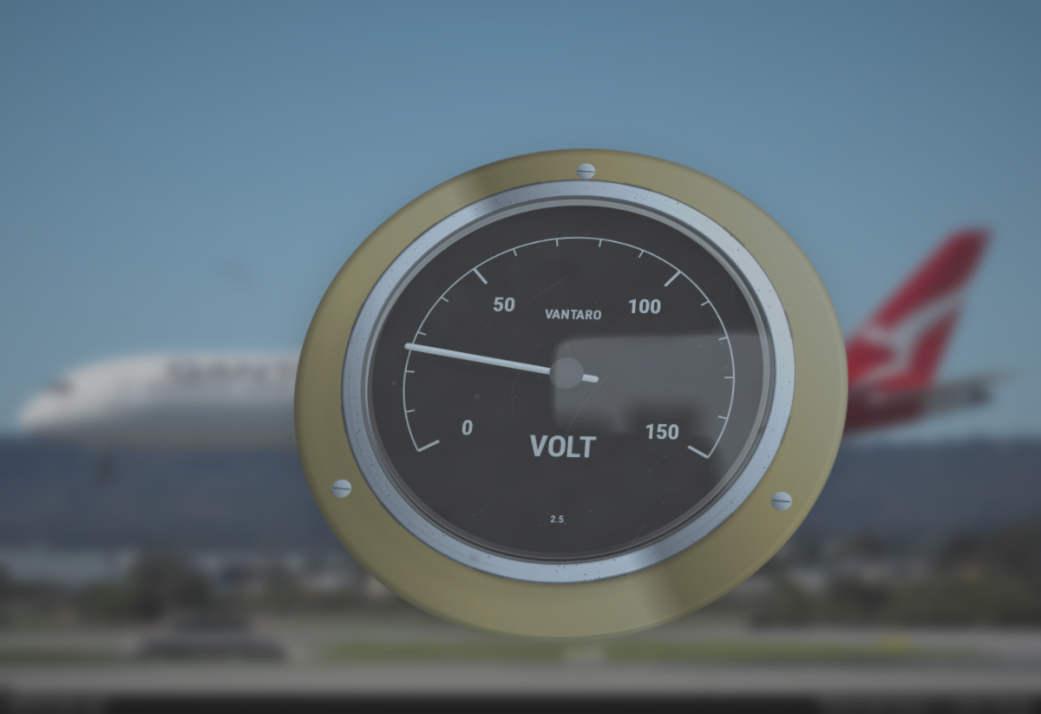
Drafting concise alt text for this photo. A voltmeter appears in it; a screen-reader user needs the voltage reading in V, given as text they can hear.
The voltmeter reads 25 V
